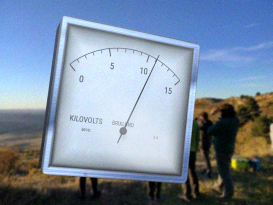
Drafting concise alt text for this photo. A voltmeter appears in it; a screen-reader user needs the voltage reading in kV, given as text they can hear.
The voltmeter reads 11 kV
